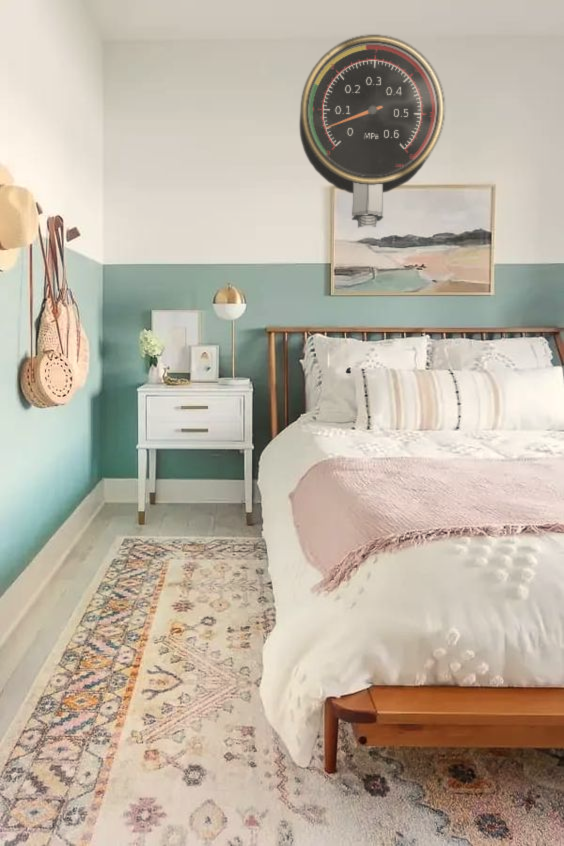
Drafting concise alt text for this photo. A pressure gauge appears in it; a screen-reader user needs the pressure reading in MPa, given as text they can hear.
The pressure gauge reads 0.05 MPa
